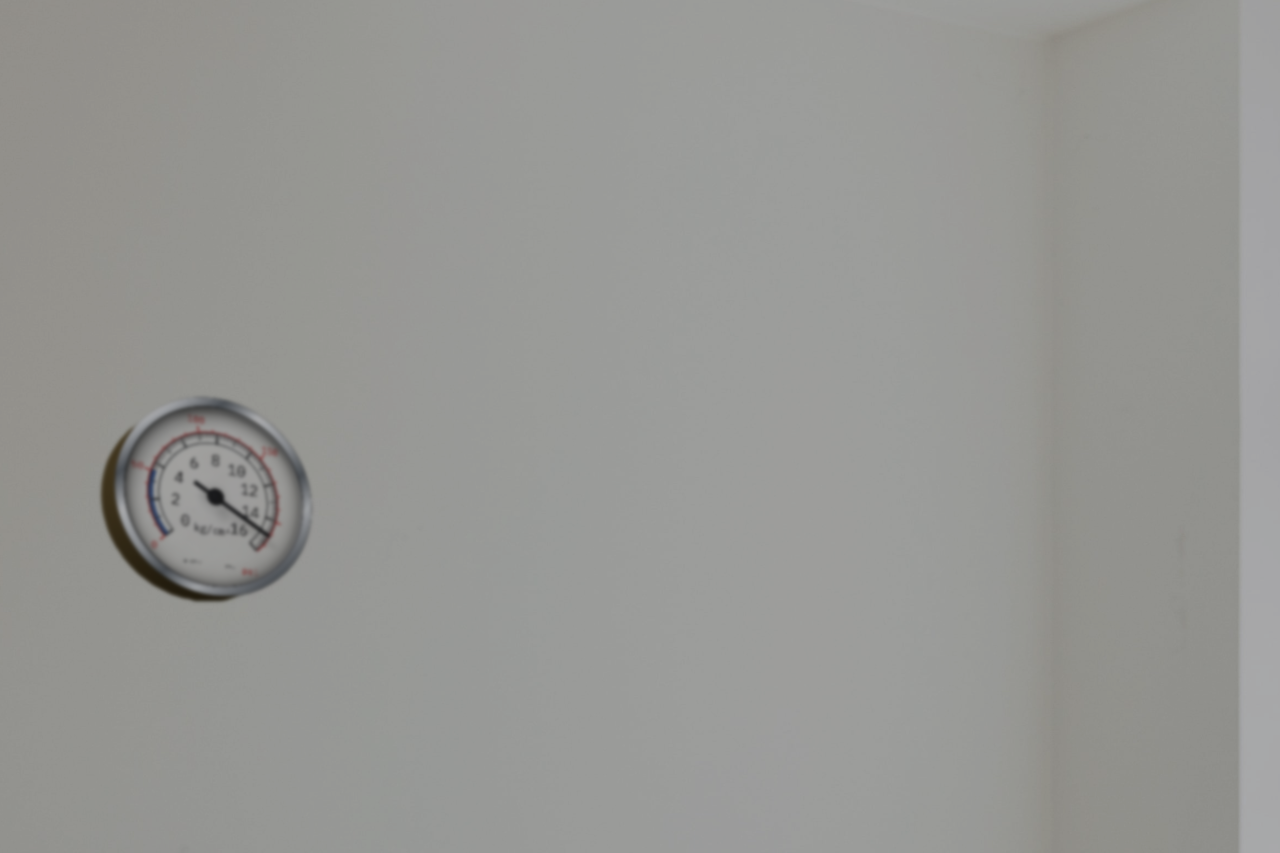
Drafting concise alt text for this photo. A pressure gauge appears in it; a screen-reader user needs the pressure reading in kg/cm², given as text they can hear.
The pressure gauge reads 15 kg/cm²
